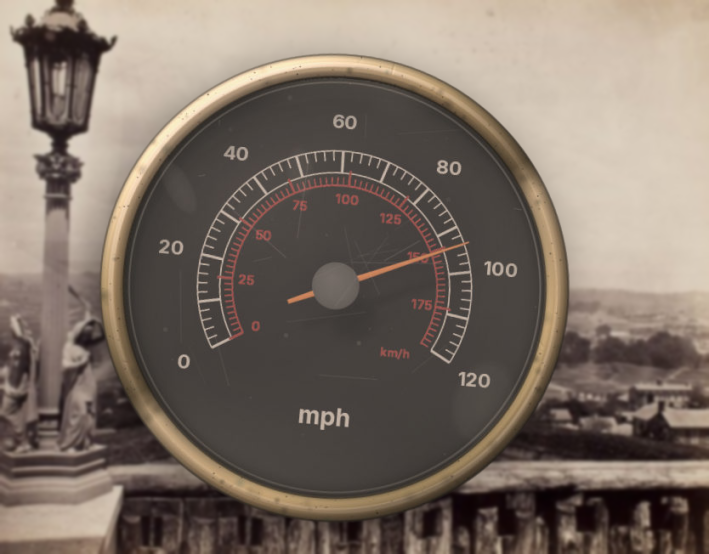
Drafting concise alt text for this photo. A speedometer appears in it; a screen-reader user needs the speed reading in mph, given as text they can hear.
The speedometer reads 94 mph
